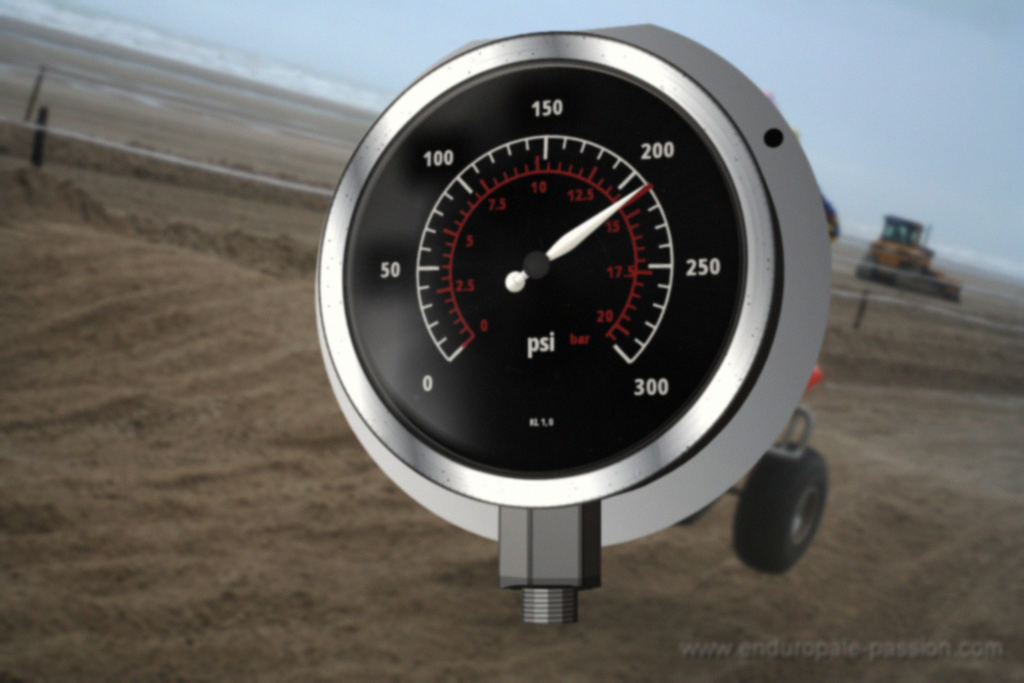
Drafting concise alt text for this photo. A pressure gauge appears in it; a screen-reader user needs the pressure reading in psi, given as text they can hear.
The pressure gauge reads 210 psi
